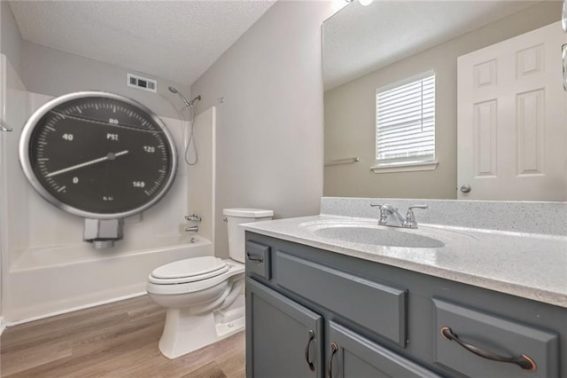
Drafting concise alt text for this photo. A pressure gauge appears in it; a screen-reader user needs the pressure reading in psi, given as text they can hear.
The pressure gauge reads 10 psi
